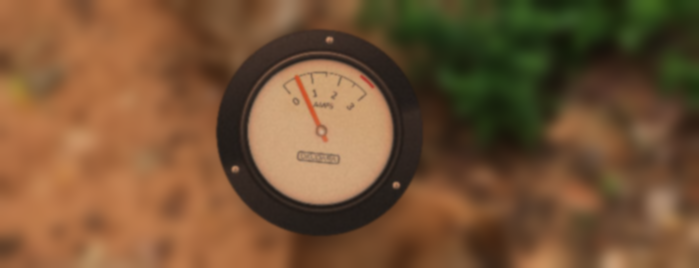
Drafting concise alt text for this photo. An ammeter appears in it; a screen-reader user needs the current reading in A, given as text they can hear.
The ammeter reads 0.5 A
